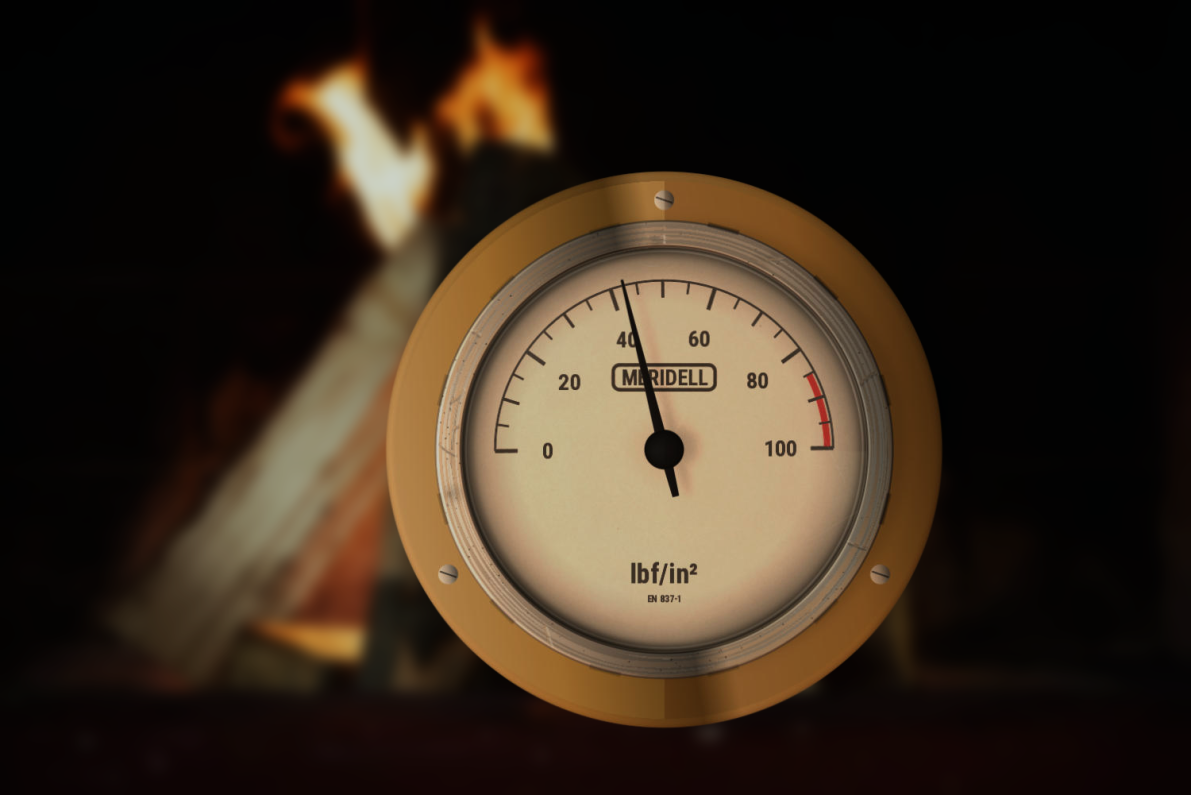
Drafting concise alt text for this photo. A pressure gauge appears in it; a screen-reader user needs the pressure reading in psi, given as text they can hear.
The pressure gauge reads 42.5 psi
